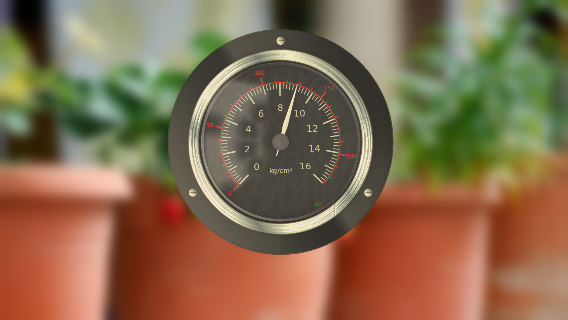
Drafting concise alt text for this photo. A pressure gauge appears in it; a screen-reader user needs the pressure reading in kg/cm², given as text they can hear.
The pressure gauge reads 9 kg/cm²
